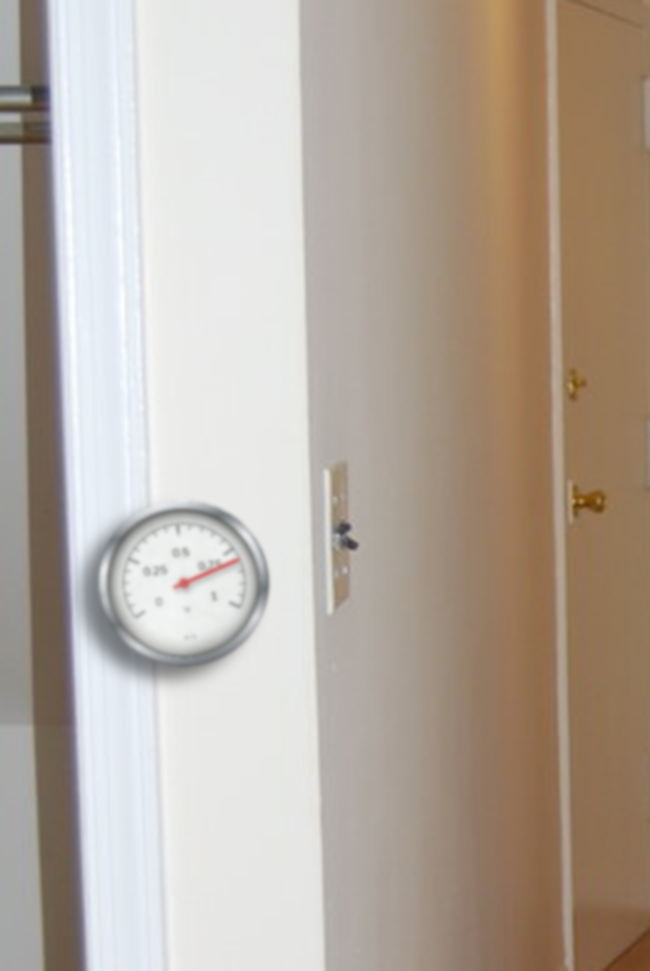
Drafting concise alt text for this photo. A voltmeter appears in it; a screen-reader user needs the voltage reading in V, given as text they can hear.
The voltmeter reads 0.8 V
